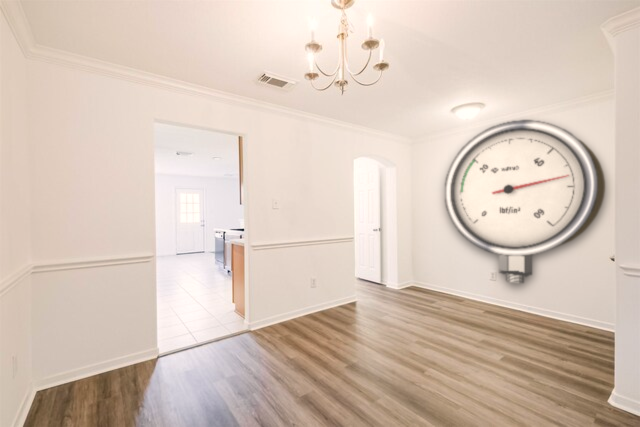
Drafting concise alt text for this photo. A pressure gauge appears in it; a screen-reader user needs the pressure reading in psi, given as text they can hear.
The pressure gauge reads 47.5 psi
